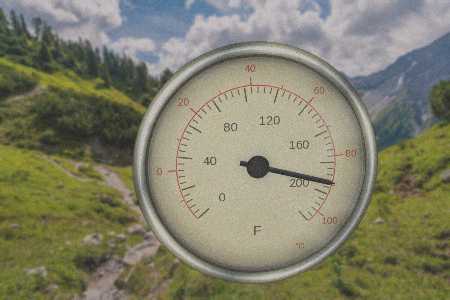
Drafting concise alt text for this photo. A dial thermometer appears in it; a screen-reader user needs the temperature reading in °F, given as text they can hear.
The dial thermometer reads 192 °F
